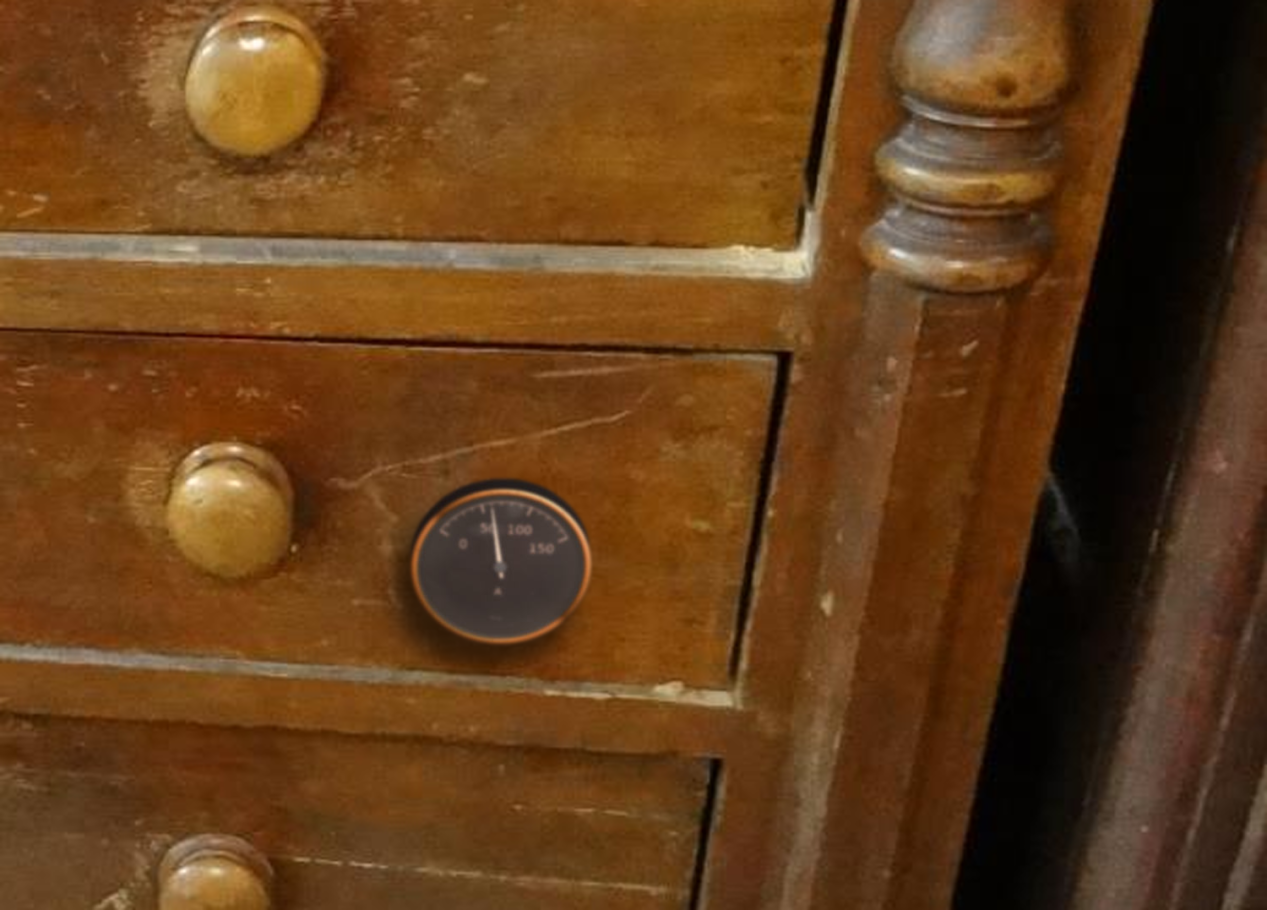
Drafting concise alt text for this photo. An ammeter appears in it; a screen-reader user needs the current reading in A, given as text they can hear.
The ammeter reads 60 A
